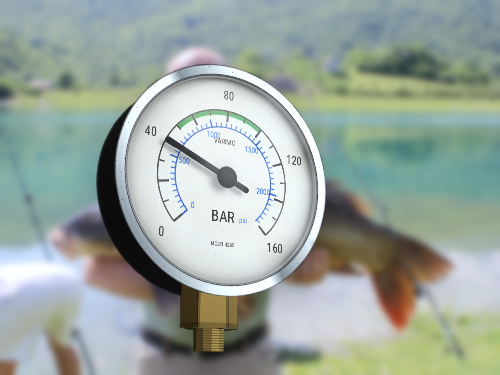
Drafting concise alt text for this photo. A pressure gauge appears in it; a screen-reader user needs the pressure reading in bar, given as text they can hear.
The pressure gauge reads 40 bar
